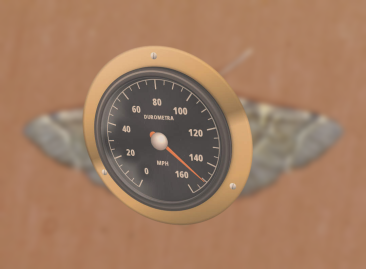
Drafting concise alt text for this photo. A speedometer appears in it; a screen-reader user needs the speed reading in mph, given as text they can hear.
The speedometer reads 150 mph
